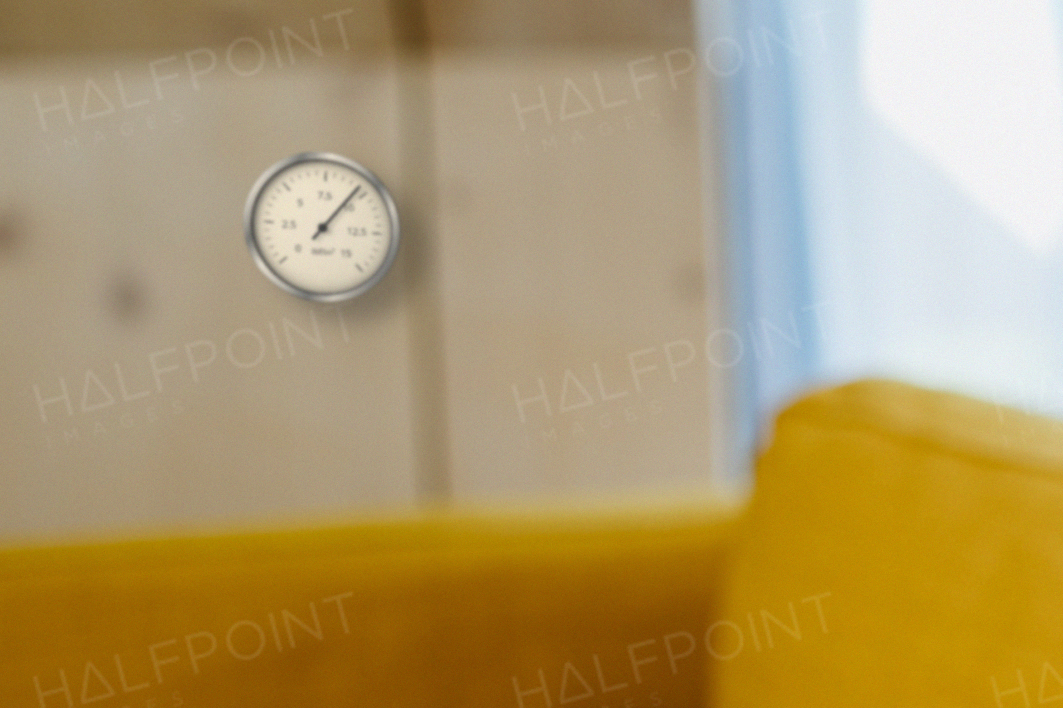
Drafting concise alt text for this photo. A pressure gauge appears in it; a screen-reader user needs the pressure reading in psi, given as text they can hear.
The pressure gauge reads 9.5 psi
